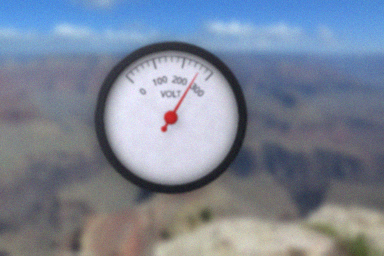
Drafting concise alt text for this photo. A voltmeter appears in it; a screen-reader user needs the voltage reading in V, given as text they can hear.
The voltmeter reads 260 V
